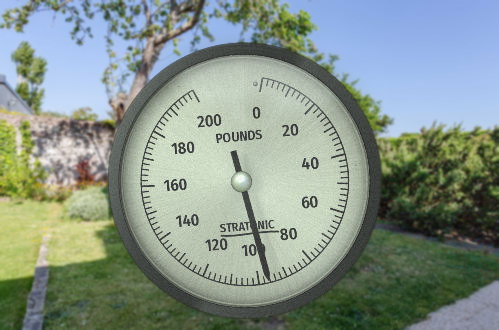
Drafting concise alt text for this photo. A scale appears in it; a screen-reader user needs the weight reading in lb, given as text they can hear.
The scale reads 96 lb
